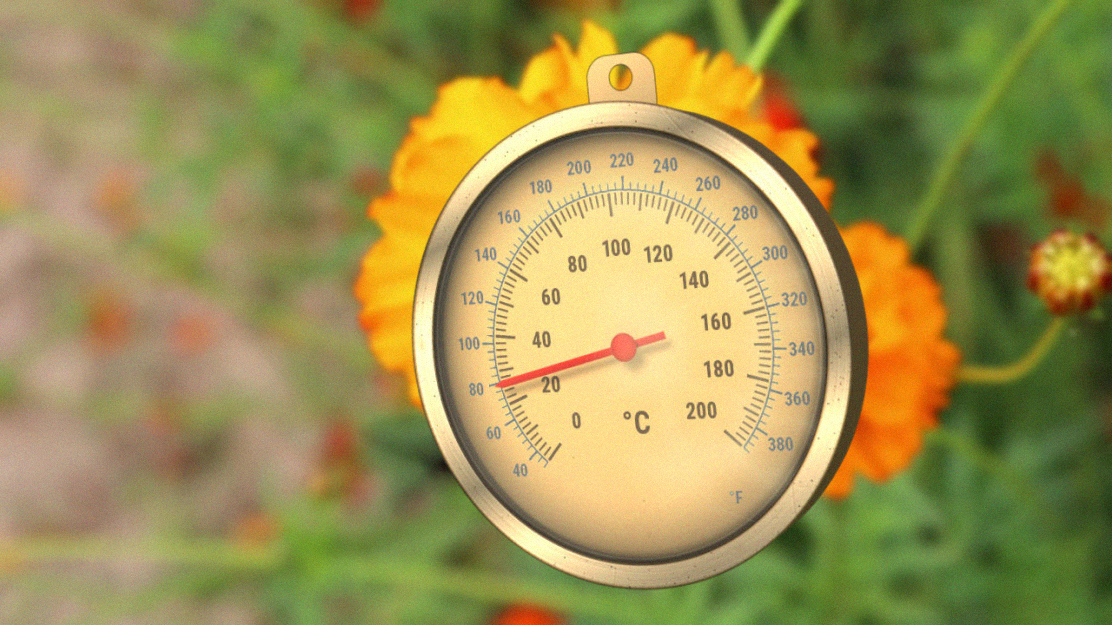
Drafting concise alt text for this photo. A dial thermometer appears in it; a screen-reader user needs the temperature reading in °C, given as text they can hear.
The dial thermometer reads 26 °C
